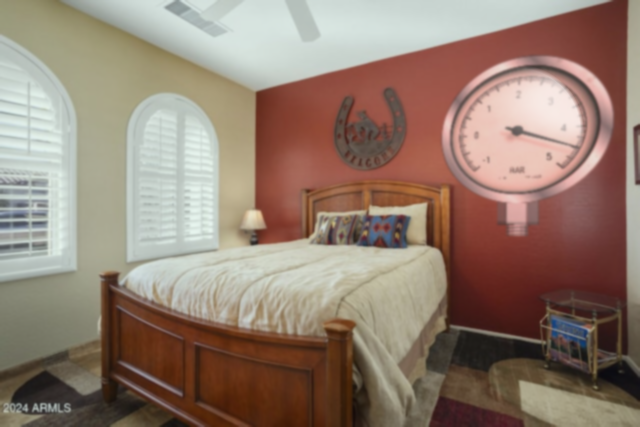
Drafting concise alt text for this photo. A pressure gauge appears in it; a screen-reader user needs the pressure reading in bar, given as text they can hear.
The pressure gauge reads 4.5 bar
